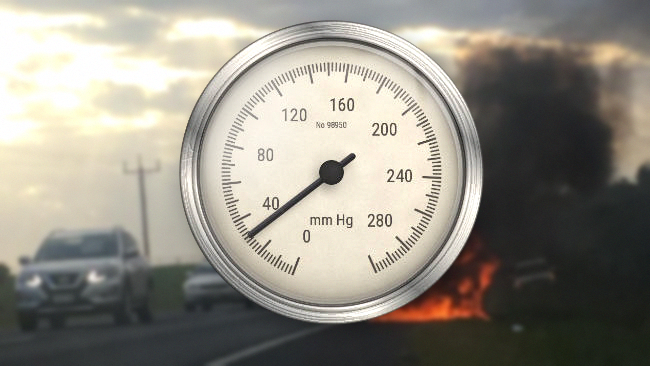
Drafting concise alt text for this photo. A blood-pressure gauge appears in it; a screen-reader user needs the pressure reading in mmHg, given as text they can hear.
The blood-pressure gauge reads 30 mmHg
